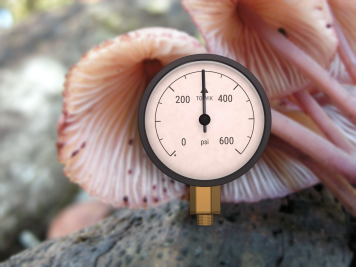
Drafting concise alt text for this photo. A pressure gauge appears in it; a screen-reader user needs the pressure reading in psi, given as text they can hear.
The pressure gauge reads 300 psi
